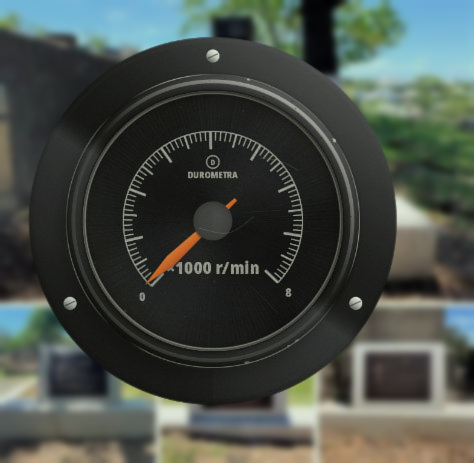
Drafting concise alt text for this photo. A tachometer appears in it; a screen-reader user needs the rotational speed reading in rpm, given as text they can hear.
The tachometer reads 100 rpm
